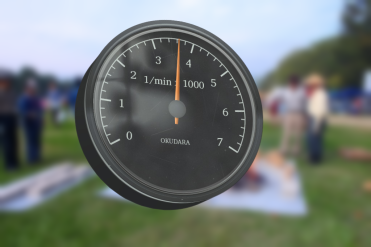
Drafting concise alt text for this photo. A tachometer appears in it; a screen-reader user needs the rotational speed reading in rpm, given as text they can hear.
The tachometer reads 3600 rpm
